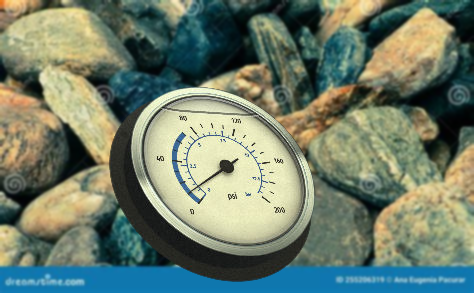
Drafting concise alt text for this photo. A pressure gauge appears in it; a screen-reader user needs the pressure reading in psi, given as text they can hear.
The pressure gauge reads 10 psi
